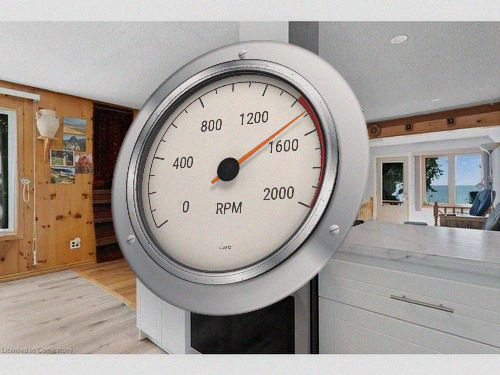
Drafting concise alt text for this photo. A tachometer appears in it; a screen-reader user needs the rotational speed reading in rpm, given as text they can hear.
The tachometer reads 1500 rpm
